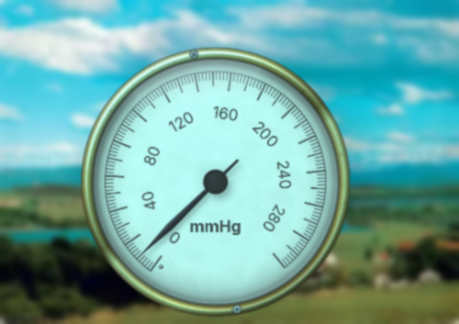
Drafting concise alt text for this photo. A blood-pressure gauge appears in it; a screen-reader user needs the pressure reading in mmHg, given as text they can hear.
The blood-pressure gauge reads 10 mmHg
